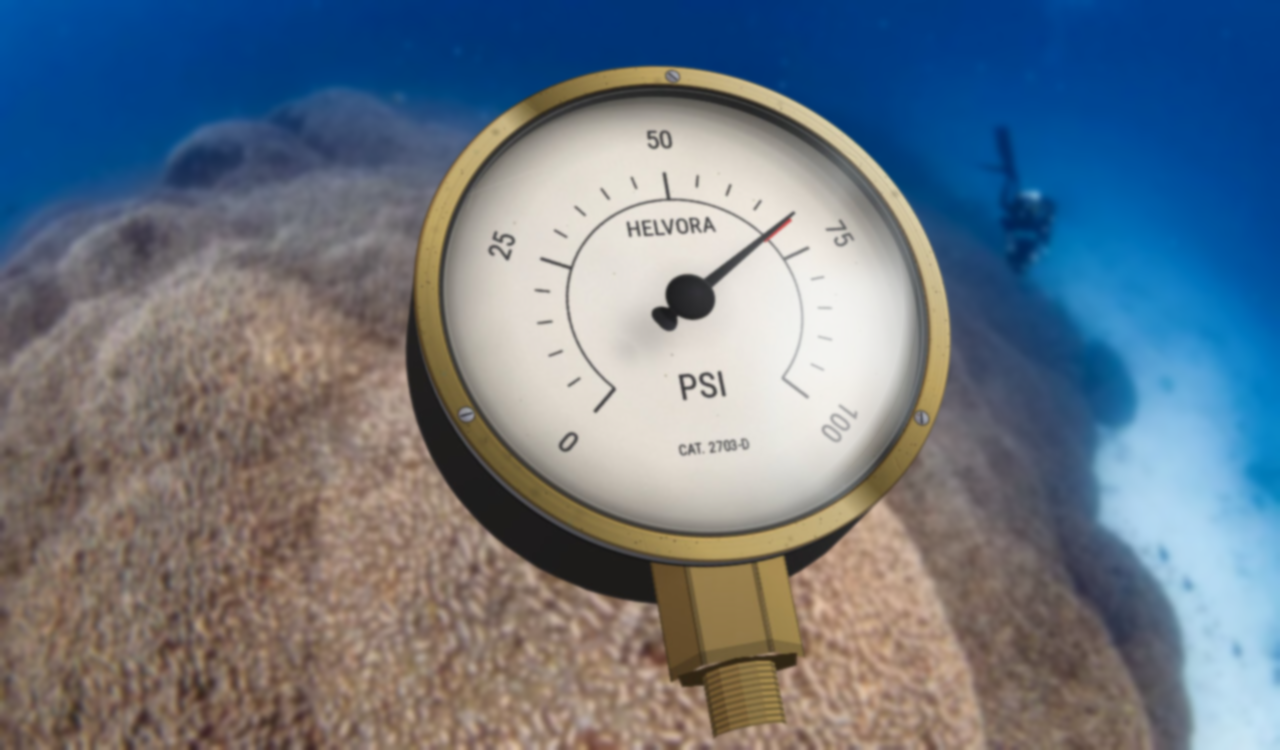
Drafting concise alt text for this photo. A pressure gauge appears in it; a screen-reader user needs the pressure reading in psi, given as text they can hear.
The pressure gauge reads 70 psi
